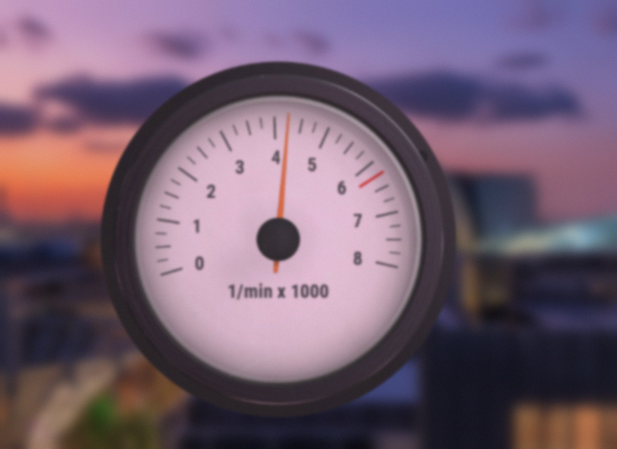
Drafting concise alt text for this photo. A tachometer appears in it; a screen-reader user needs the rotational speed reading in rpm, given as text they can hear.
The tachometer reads 4250 rpm
